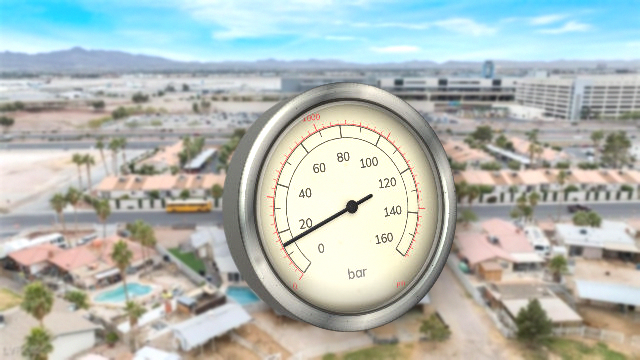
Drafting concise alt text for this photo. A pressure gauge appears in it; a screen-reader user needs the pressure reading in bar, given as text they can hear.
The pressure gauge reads 15 bar
